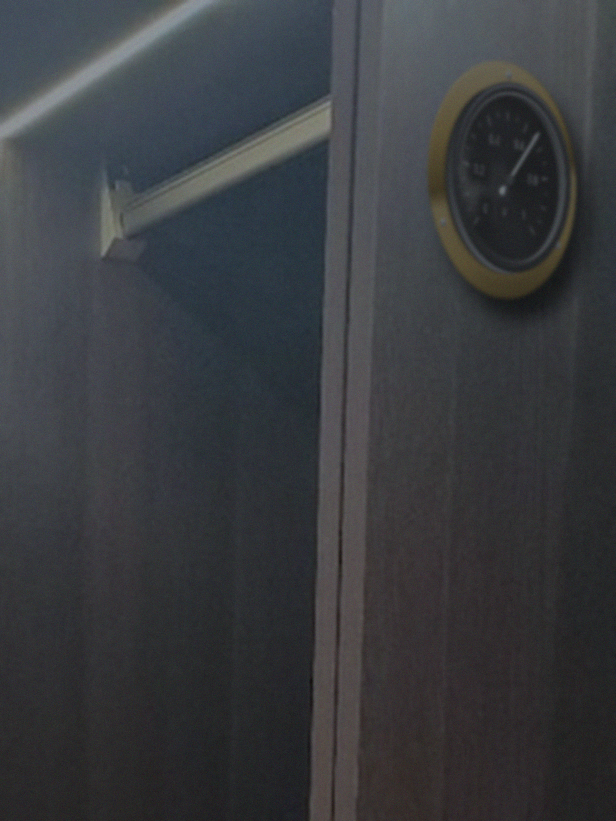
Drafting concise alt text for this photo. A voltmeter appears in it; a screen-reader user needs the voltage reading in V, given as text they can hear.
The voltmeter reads 0.65 V
